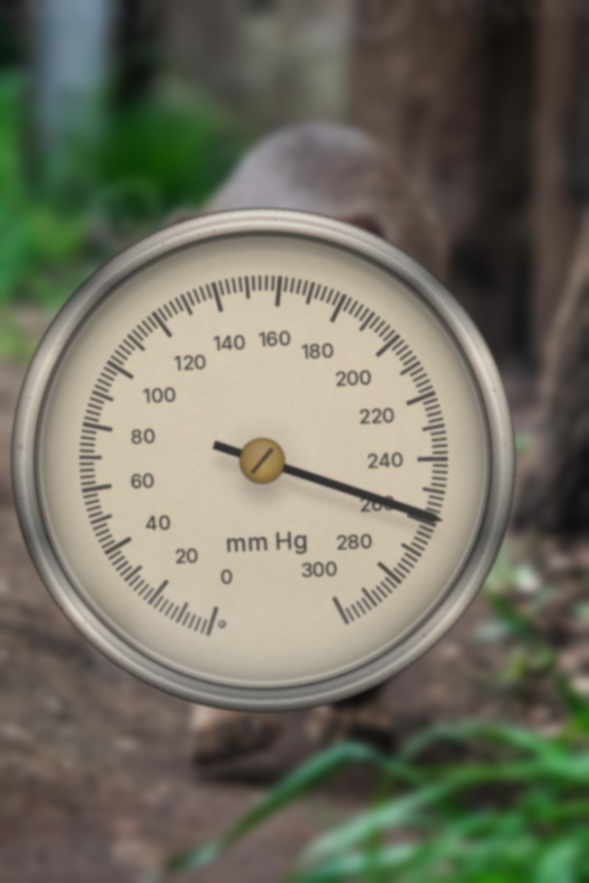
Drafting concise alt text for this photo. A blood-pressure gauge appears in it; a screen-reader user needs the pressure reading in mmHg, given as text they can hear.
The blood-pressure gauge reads 258 mmHg
